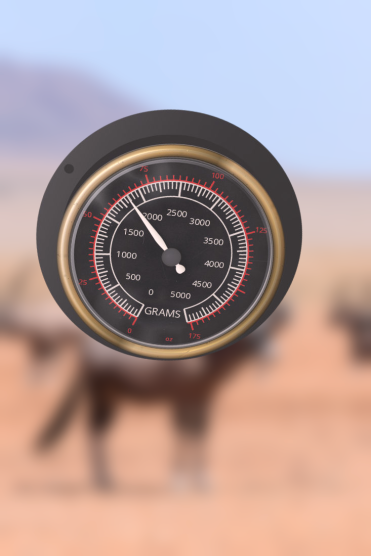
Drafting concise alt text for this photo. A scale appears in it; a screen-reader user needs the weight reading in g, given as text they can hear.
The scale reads 1850 g
